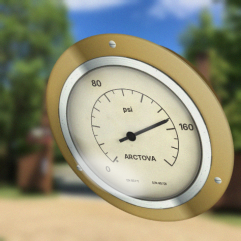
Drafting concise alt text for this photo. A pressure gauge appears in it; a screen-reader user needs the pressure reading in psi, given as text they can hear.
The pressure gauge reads 150 psi
